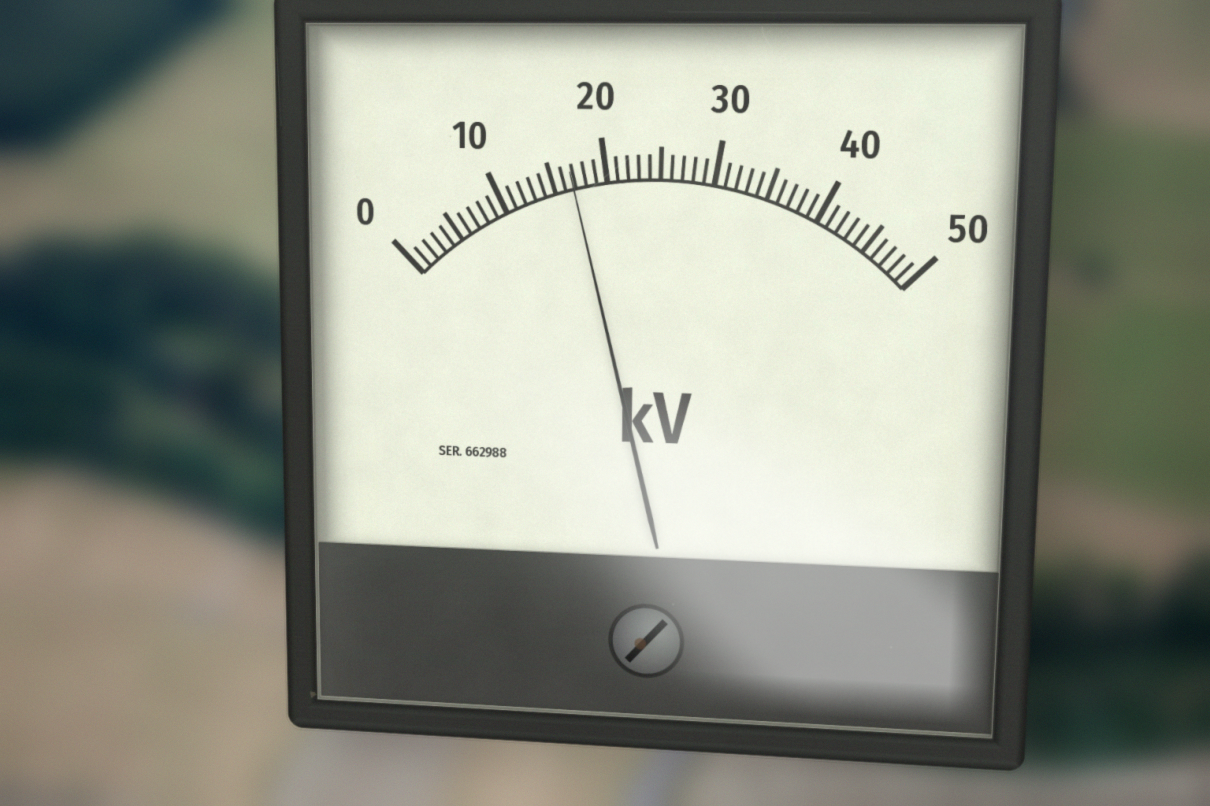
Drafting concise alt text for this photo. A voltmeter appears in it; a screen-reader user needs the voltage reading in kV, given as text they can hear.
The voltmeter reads 17 kV
